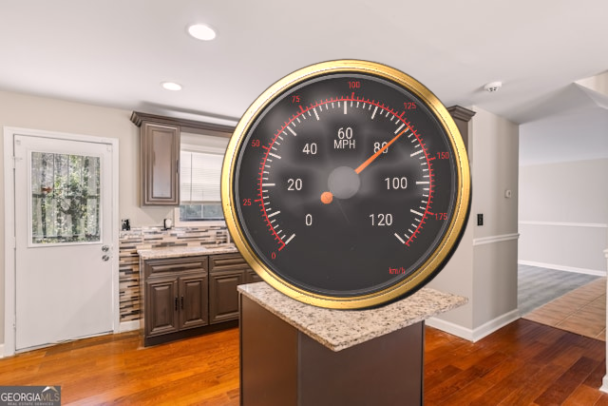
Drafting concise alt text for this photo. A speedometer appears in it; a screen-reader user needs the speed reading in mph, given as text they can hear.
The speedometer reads 82 mph
